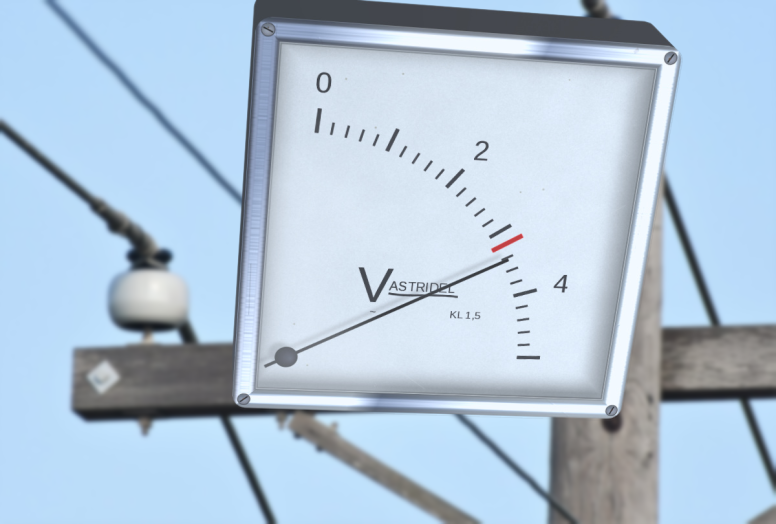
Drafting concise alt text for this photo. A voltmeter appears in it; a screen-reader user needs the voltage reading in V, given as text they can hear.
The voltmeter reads 3.4 V
